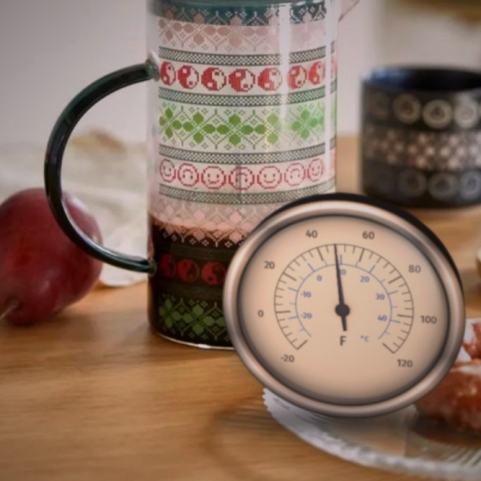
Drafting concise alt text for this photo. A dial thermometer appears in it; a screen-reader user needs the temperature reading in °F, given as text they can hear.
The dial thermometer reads 48 °F
